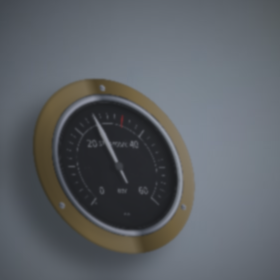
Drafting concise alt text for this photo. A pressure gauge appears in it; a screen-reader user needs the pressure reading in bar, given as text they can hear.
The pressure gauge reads 26 bar
